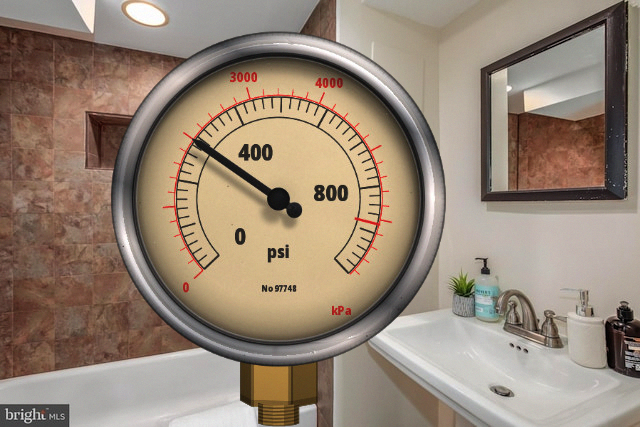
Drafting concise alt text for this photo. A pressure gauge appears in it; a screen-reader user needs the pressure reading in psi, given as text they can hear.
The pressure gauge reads 290 psi
